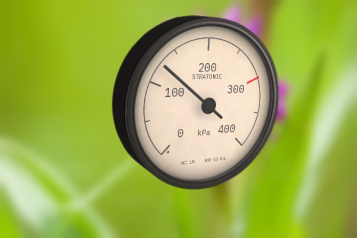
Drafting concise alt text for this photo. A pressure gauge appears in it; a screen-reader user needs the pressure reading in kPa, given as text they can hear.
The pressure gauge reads 125 kPa
